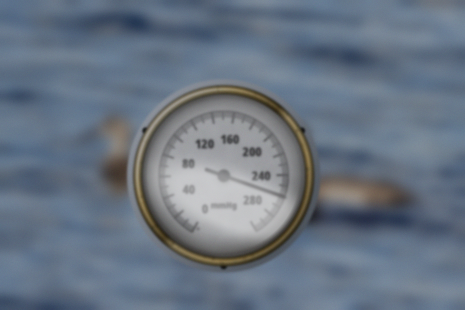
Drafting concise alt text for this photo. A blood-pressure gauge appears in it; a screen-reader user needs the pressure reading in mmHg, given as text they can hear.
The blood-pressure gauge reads 260 mmHg
